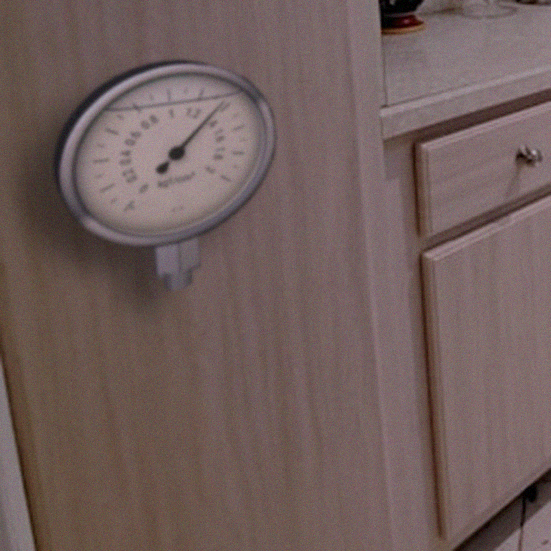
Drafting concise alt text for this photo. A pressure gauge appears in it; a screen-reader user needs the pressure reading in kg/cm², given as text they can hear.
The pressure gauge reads 1.35 kg/cm²
